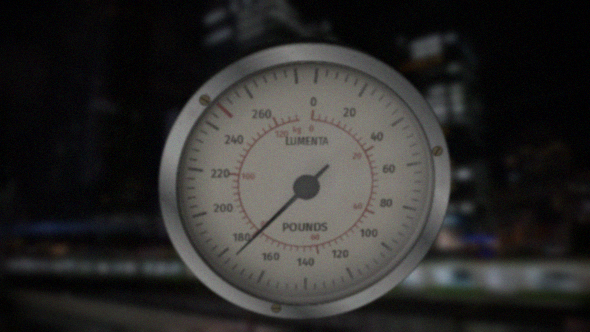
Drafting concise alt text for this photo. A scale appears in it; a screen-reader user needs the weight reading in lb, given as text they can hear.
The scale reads 176 lb
